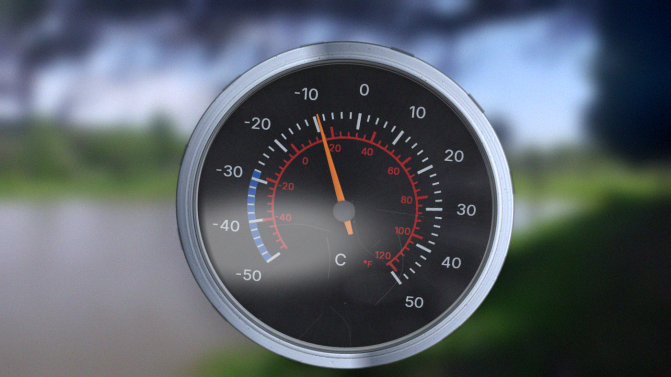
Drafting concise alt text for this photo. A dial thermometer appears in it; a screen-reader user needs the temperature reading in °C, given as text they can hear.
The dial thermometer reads -9 °C
